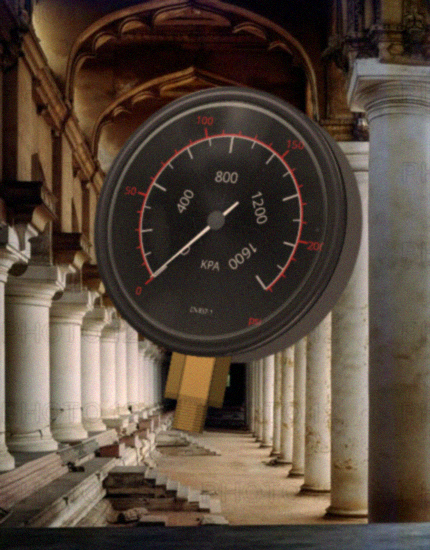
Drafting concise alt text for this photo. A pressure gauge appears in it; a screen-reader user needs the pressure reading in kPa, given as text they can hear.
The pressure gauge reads 0 kPa
